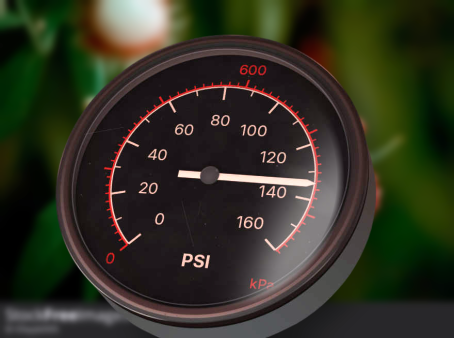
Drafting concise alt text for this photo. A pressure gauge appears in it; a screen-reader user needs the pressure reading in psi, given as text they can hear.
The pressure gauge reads 135 psi
